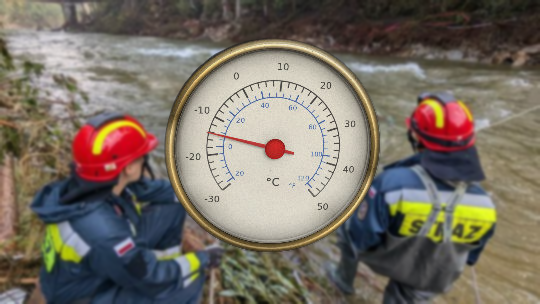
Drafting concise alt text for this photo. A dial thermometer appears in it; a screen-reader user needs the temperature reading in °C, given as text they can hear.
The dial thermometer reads -14 °C
